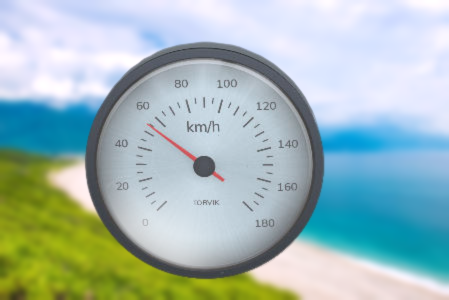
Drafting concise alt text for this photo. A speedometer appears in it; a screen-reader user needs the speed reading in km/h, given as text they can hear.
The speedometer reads 55 km/h
